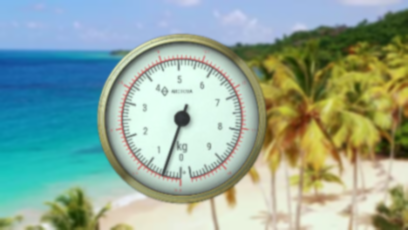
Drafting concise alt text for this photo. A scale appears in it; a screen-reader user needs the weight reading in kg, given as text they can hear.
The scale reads 0.5 kg
